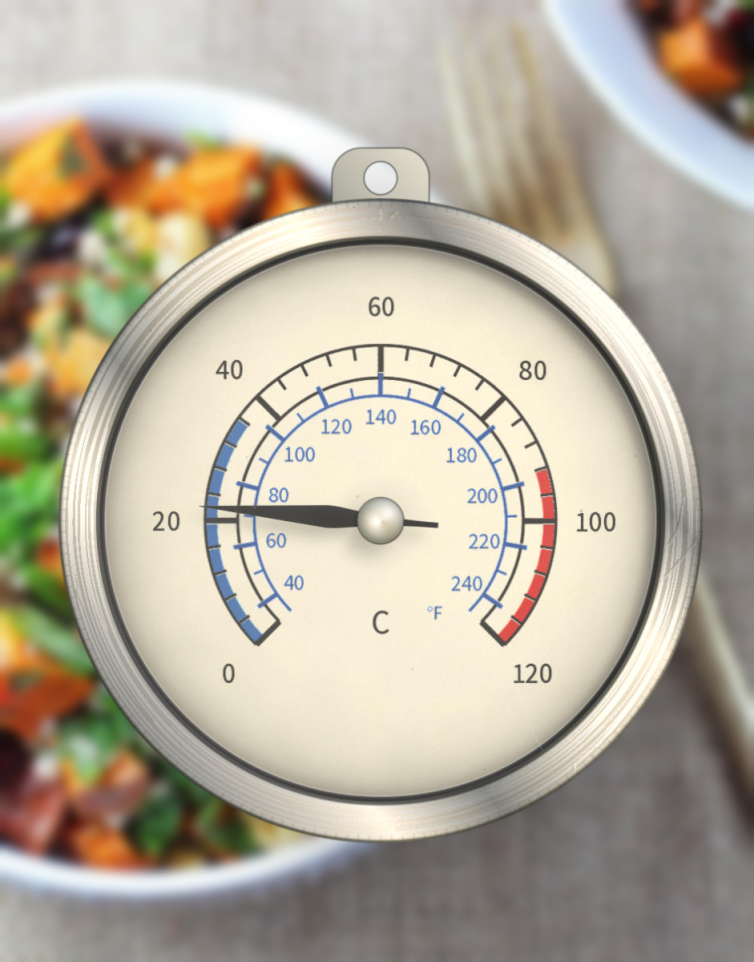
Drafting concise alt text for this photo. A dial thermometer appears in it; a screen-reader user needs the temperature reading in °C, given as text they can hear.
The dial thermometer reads 22 °C
